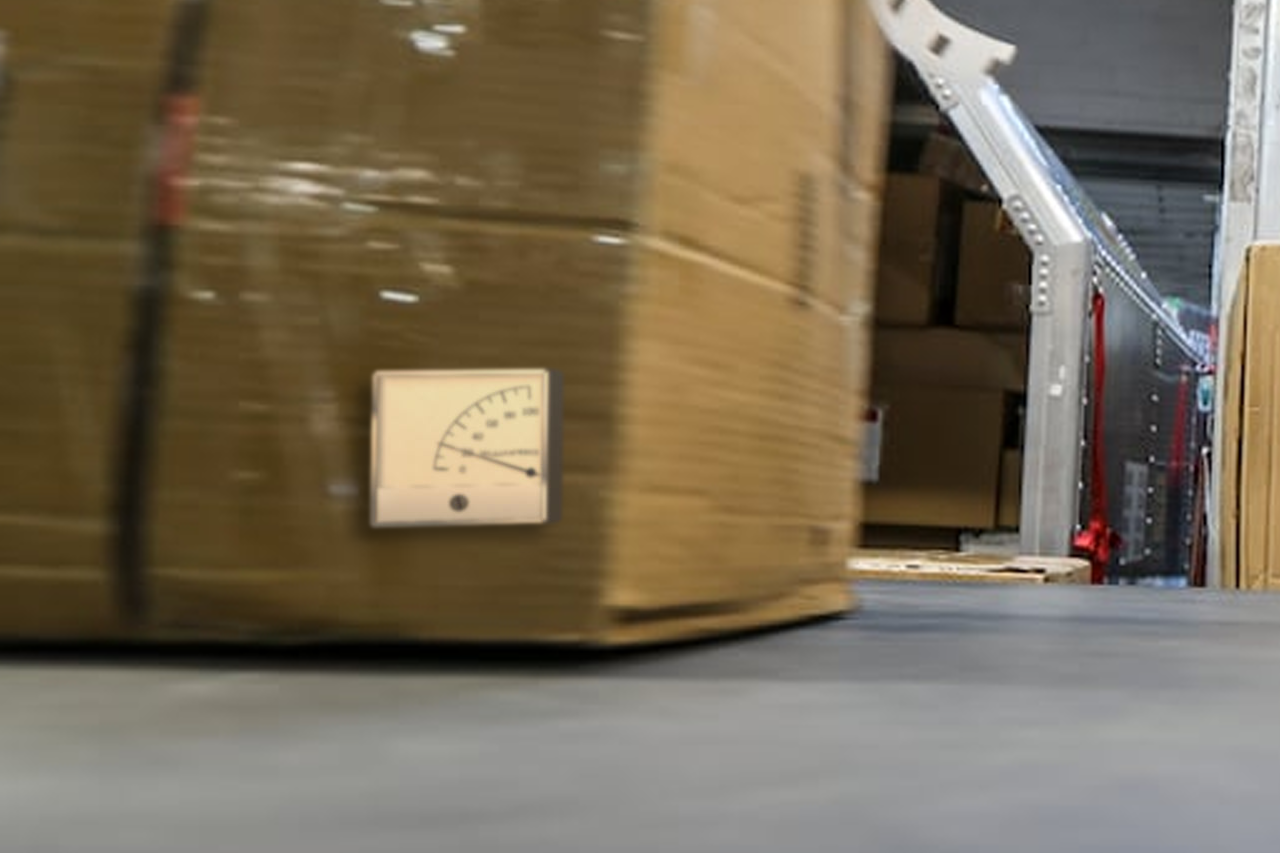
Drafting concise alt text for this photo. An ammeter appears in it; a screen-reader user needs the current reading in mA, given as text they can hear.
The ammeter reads 20 mA
